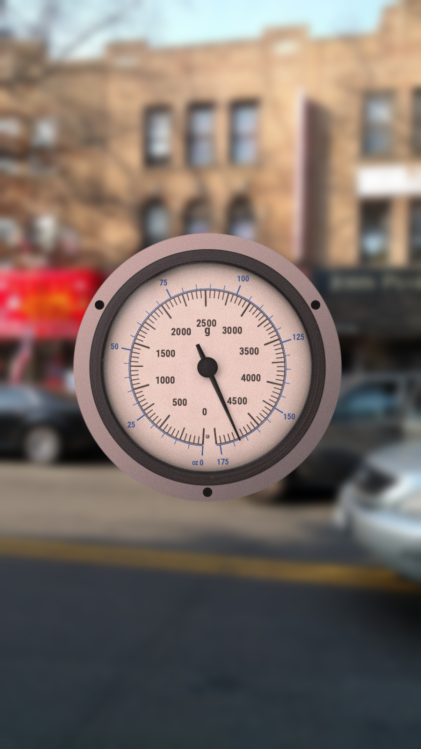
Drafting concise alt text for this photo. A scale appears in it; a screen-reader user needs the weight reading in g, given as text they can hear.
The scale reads 4750 g
